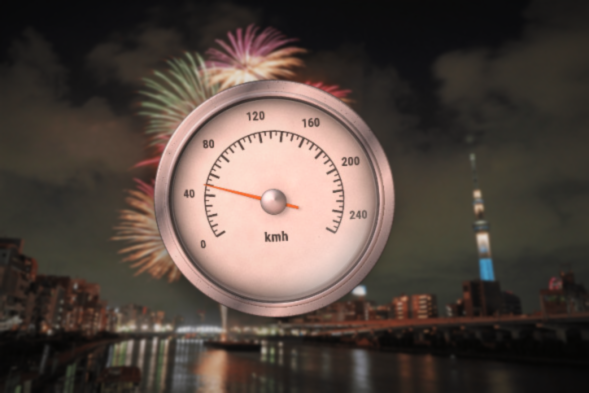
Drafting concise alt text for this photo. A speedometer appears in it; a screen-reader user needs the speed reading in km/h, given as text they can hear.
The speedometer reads 50 km/h
